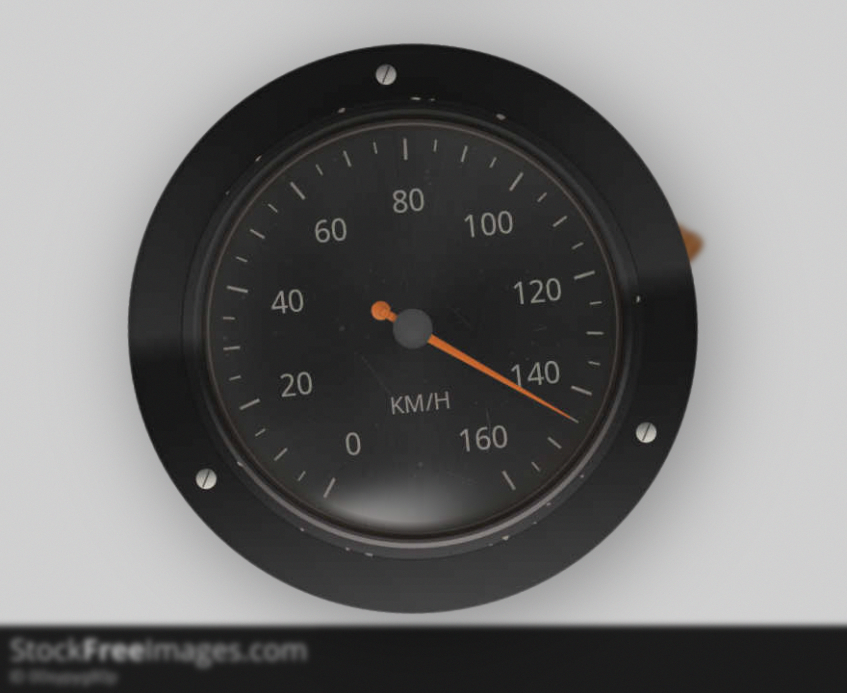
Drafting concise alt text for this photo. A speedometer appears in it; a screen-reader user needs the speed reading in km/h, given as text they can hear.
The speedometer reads 145 km/h
